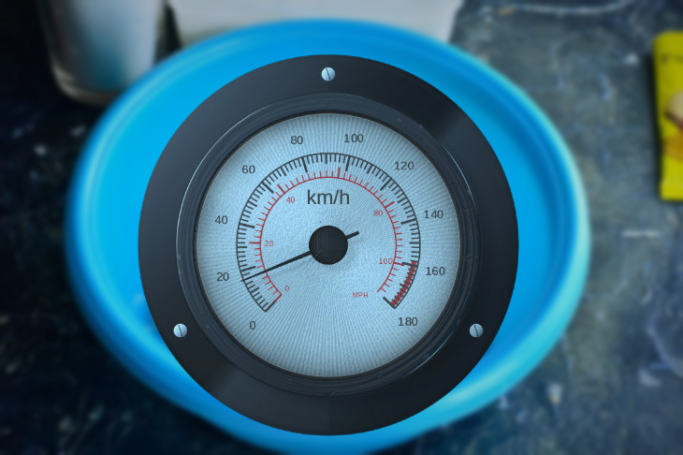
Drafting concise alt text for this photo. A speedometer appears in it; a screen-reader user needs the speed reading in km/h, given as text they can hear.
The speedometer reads 16 km/h
